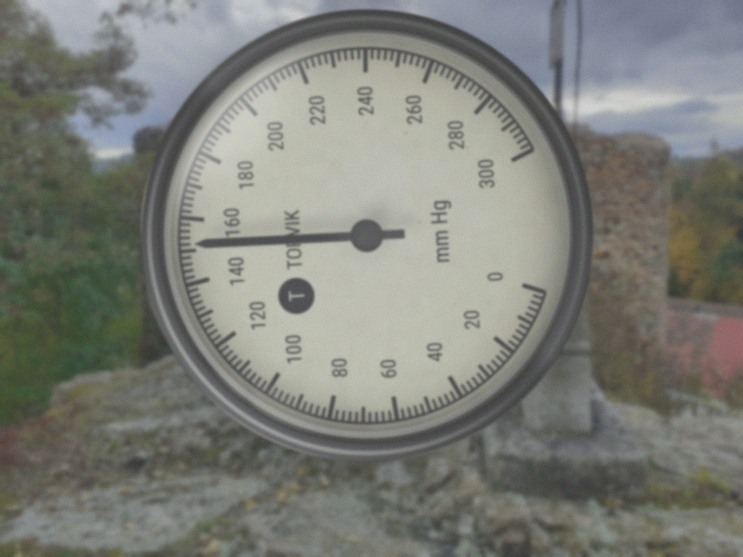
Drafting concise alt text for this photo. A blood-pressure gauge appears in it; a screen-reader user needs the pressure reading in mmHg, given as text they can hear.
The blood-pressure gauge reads 152 mmHg
